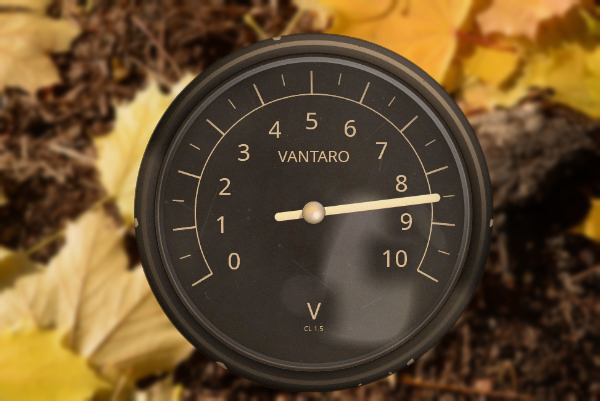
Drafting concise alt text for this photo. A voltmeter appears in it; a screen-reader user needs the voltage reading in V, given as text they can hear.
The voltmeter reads 8.5 V
